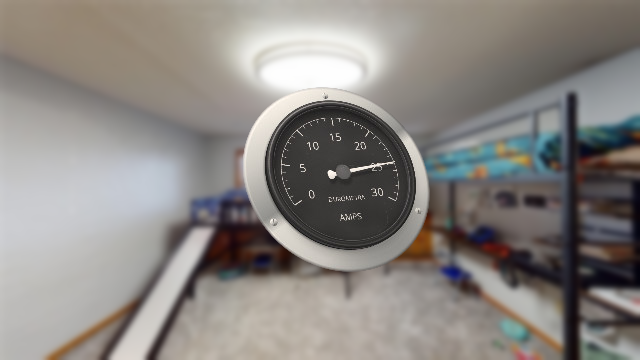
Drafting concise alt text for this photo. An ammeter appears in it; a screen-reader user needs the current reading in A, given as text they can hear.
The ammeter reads 25 A
